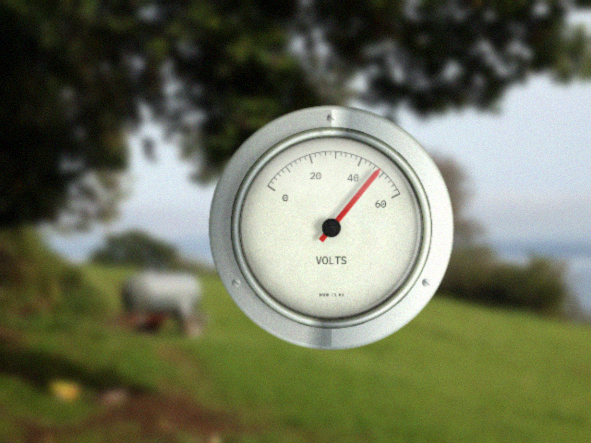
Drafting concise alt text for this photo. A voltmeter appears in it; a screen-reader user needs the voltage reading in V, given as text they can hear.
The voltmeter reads 48 V
